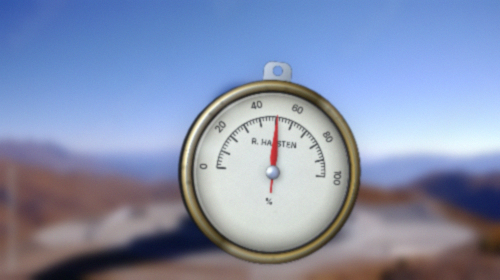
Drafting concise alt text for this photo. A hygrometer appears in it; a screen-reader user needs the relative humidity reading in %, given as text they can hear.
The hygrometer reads 50 %
